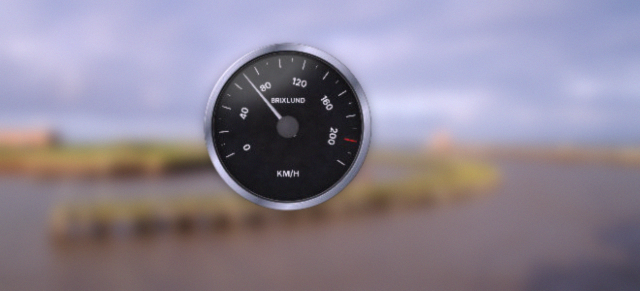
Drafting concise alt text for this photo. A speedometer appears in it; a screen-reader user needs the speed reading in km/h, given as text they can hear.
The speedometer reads 70 km/h
